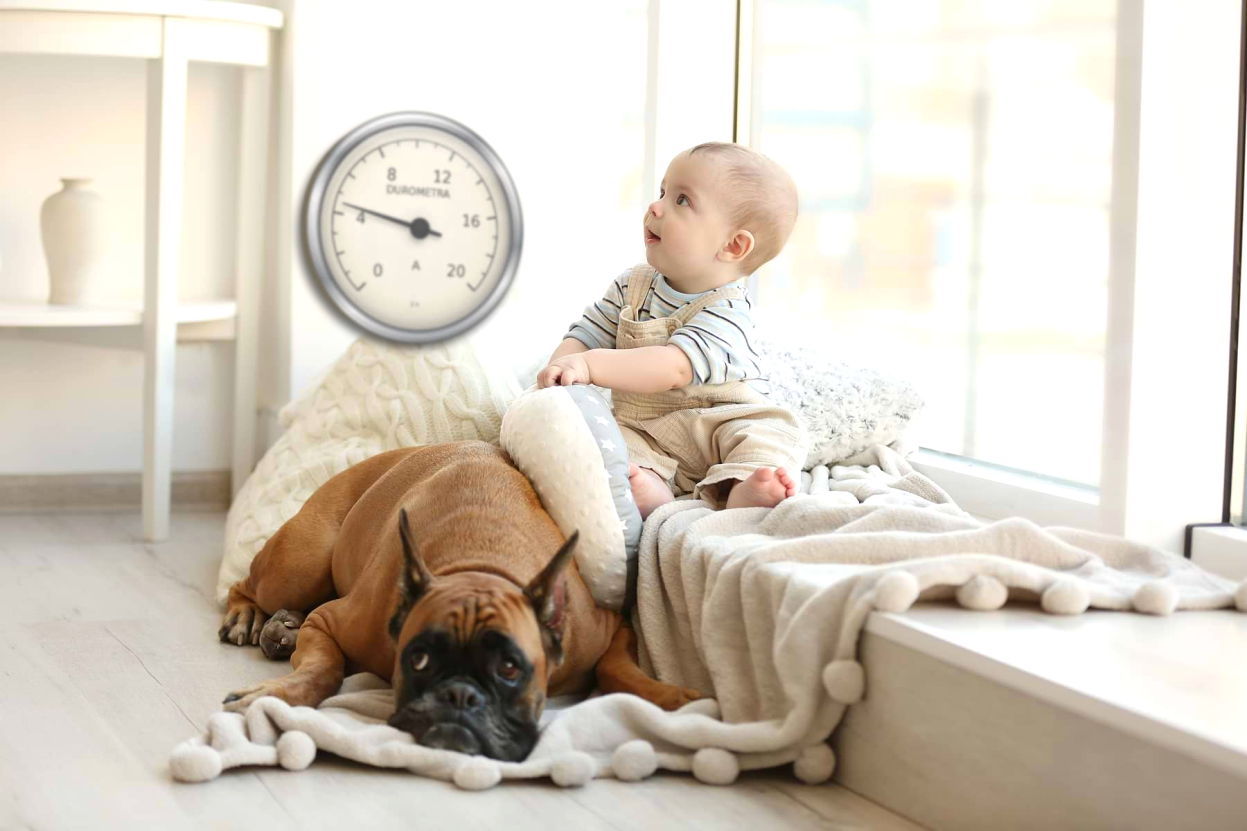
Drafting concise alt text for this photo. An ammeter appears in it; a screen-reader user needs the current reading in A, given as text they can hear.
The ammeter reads 4.5 A
